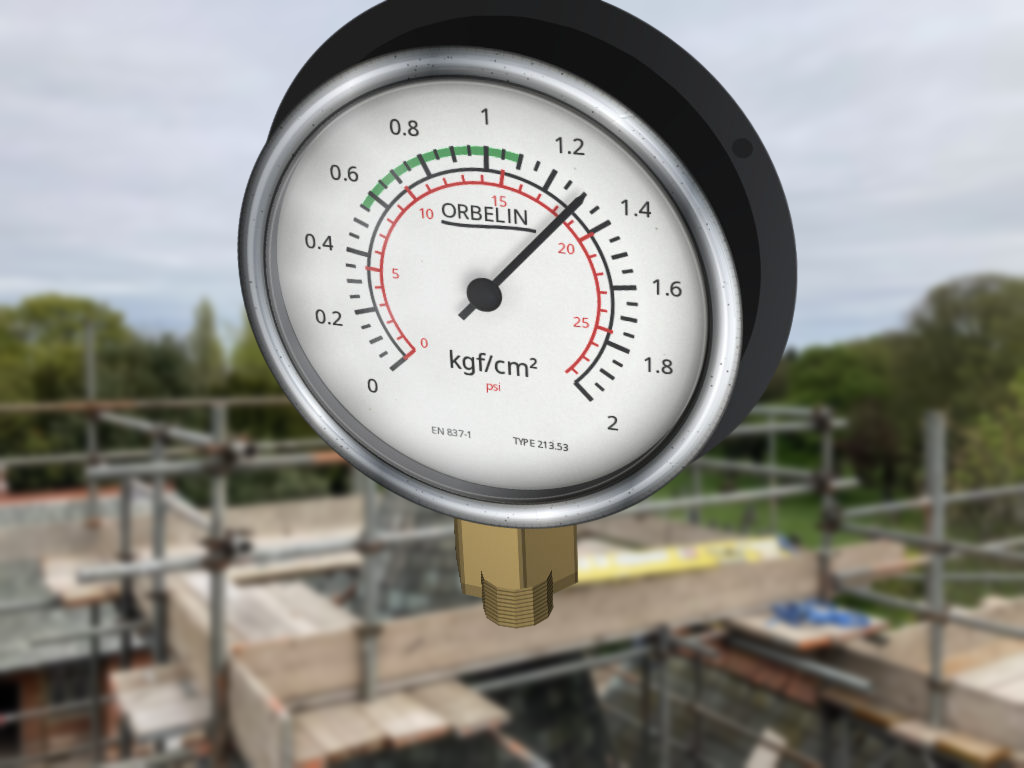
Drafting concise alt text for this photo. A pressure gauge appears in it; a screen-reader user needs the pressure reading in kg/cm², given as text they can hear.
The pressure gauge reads 1.3 kg/cm²
